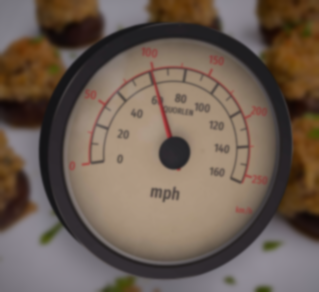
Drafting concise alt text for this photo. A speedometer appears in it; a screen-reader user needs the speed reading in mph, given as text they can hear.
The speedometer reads 60 mph
